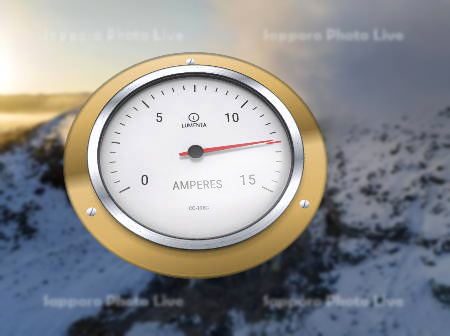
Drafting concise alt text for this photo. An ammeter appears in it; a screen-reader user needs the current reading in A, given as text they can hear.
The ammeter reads 12.5 A
